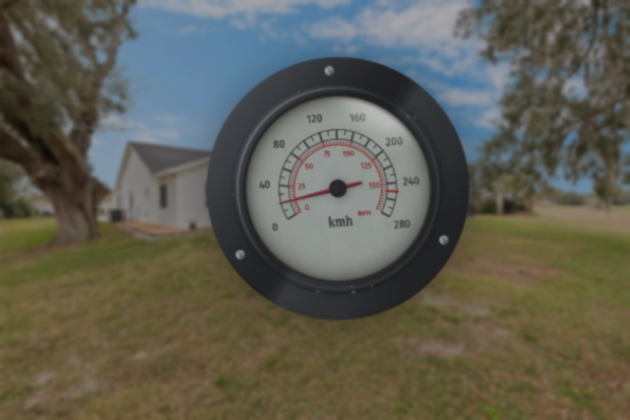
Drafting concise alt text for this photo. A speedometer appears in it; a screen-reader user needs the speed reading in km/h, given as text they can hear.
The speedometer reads 20 km/h
